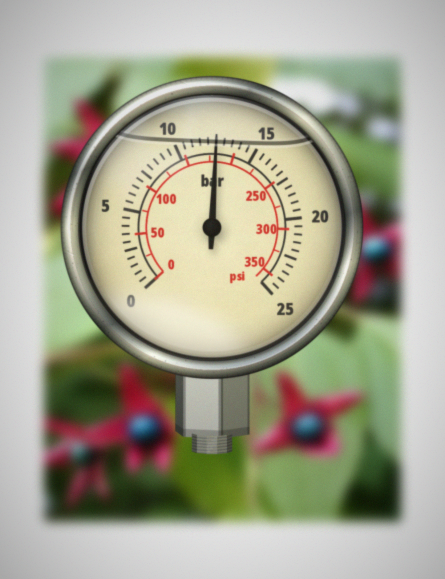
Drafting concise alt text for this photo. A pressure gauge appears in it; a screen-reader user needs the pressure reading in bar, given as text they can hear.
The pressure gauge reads 12.5 bar
